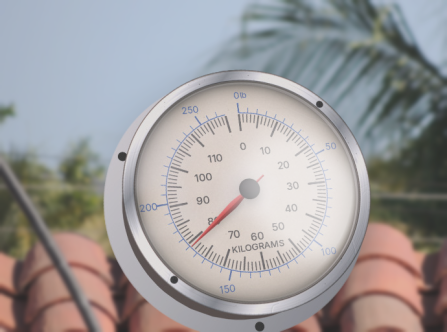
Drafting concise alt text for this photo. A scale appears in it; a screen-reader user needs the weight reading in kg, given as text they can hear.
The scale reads 79 kg
